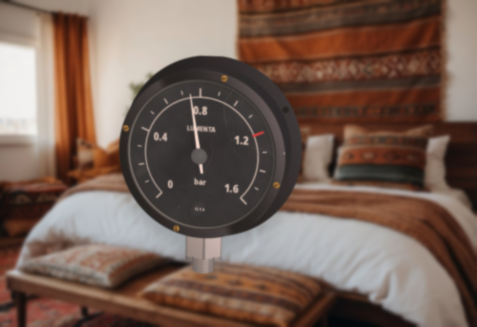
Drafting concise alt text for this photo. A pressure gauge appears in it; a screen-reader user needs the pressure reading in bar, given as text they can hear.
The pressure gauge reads 0.75 bar
